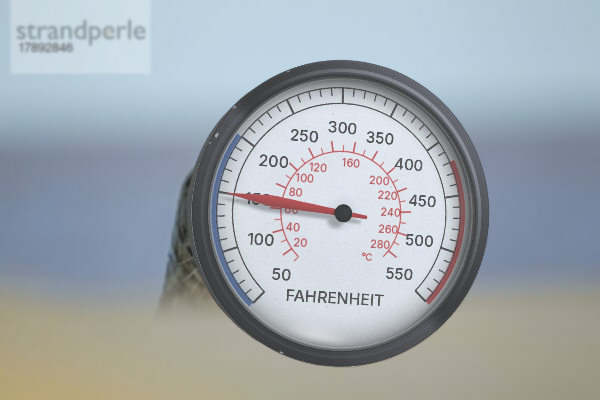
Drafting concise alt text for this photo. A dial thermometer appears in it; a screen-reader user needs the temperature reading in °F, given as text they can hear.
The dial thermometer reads 150 °F
